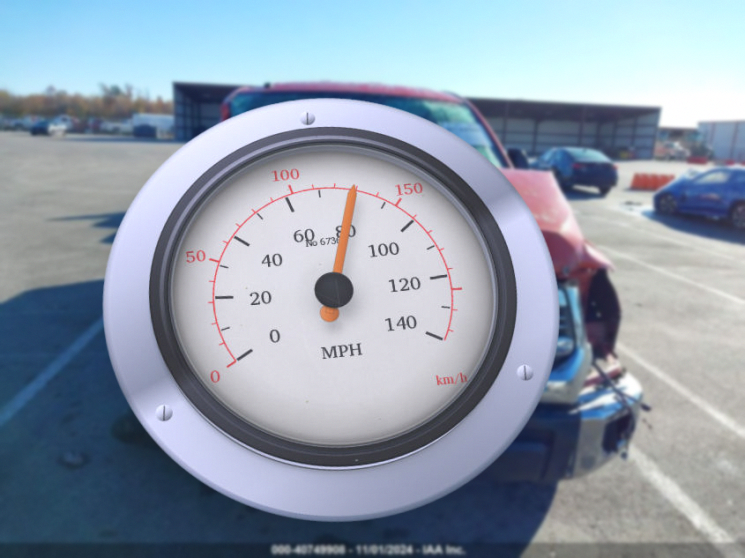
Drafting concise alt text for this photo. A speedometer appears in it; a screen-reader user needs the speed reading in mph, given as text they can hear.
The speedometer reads 80 mph
